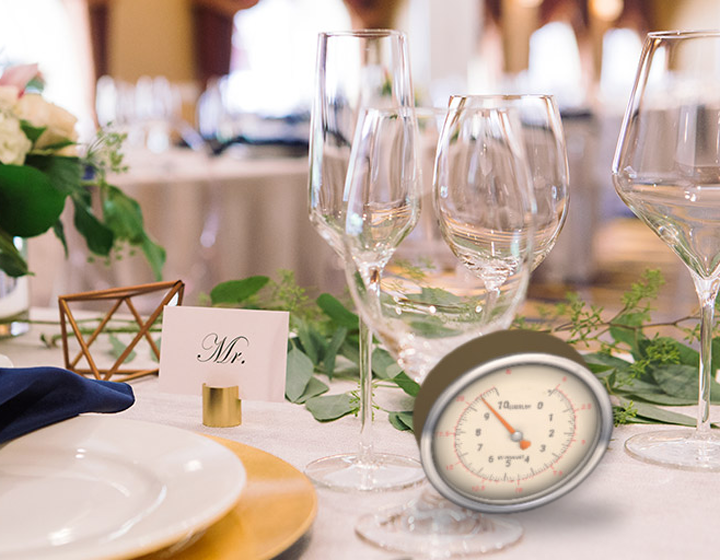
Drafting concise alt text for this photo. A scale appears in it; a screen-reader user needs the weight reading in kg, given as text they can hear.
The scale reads 9.5 kg
